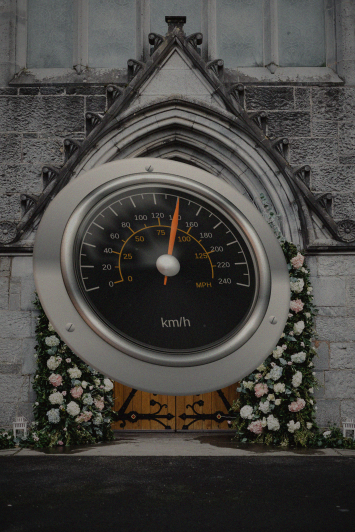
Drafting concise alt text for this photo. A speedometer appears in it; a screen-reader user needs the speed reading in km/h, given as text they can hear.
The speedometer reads 140 km/h
